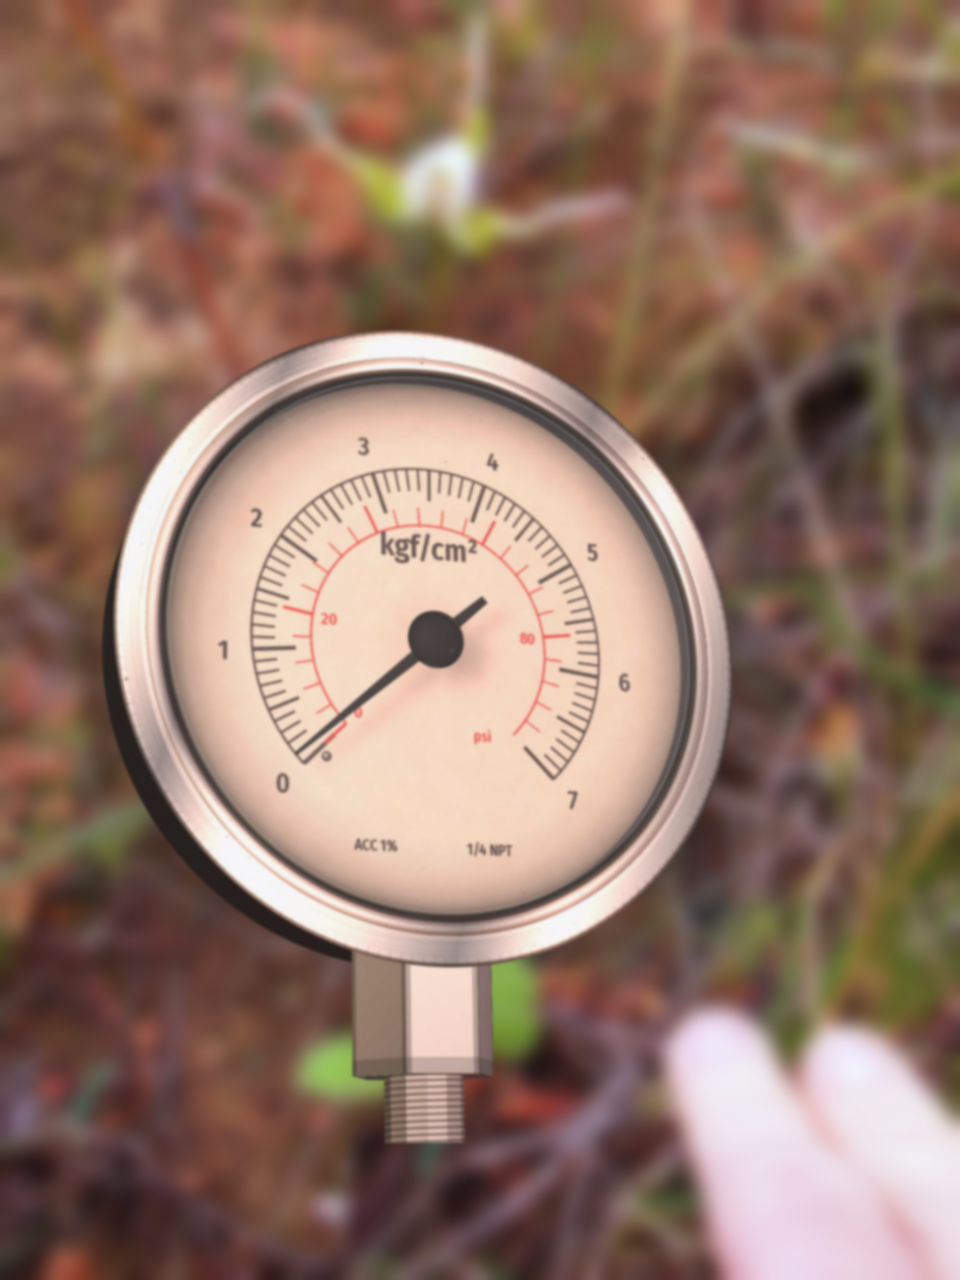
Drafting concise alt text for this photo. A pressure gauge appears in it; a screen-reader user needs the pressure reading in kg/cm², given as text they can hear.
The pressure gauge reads 0.1 kg/cm²
